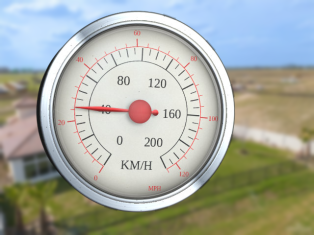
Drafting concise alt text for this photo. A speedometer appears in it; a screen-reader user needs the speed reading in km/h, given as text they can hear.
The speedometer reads 40 km/h
